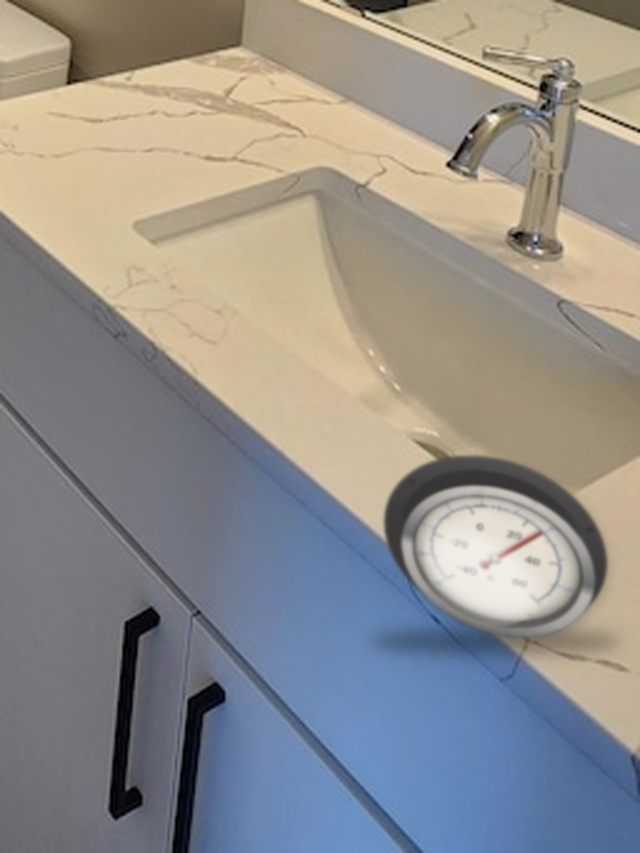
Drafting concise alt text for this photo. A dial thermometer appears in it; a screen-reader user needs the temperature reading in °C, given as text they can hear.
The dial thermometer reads 25 °C
